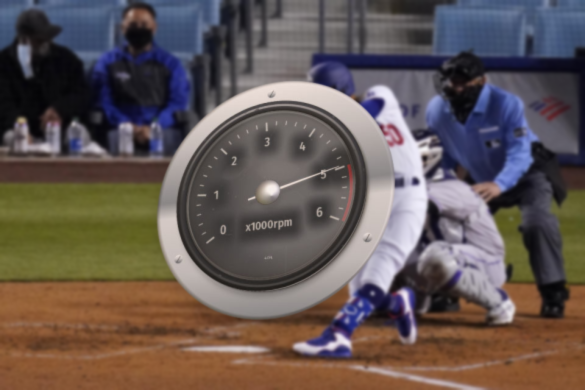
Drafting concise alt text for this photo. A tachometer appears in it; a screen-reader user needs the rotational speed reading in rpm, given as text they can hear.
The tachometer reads 5000 rpm
